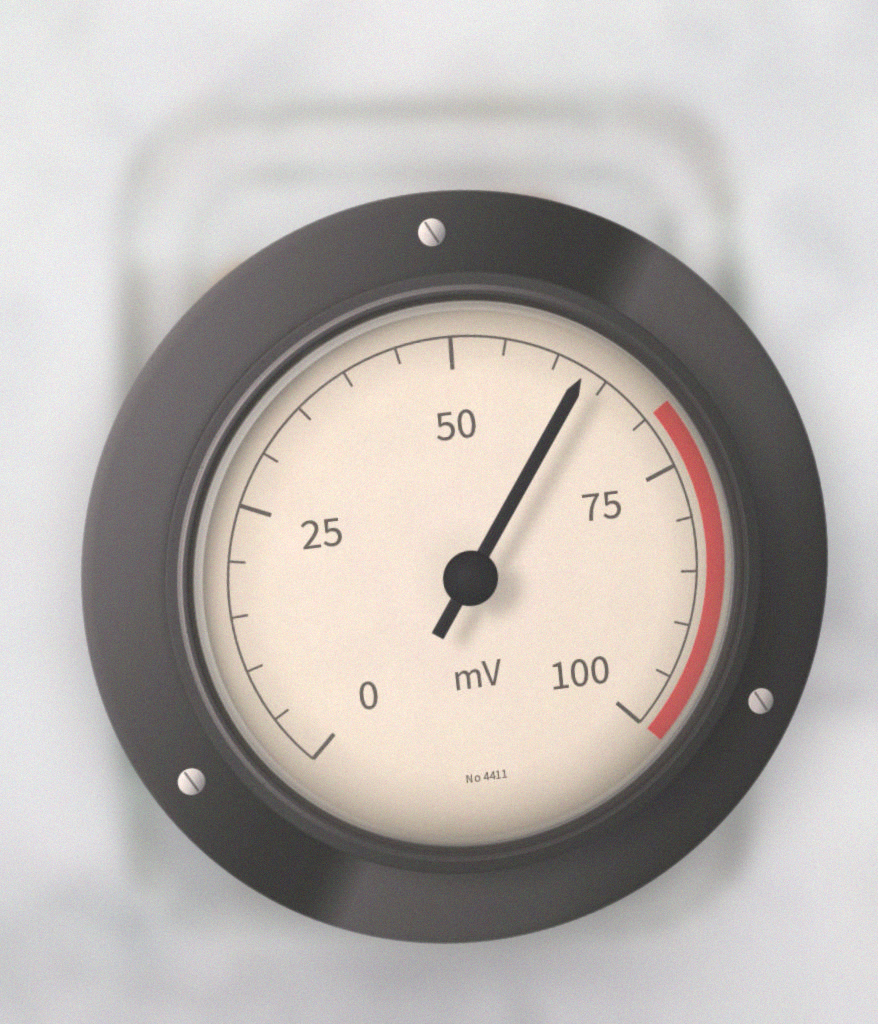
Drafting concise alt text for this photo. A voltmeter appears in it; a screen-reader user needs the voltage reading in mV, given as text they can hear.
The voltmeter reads 62.5 mV
